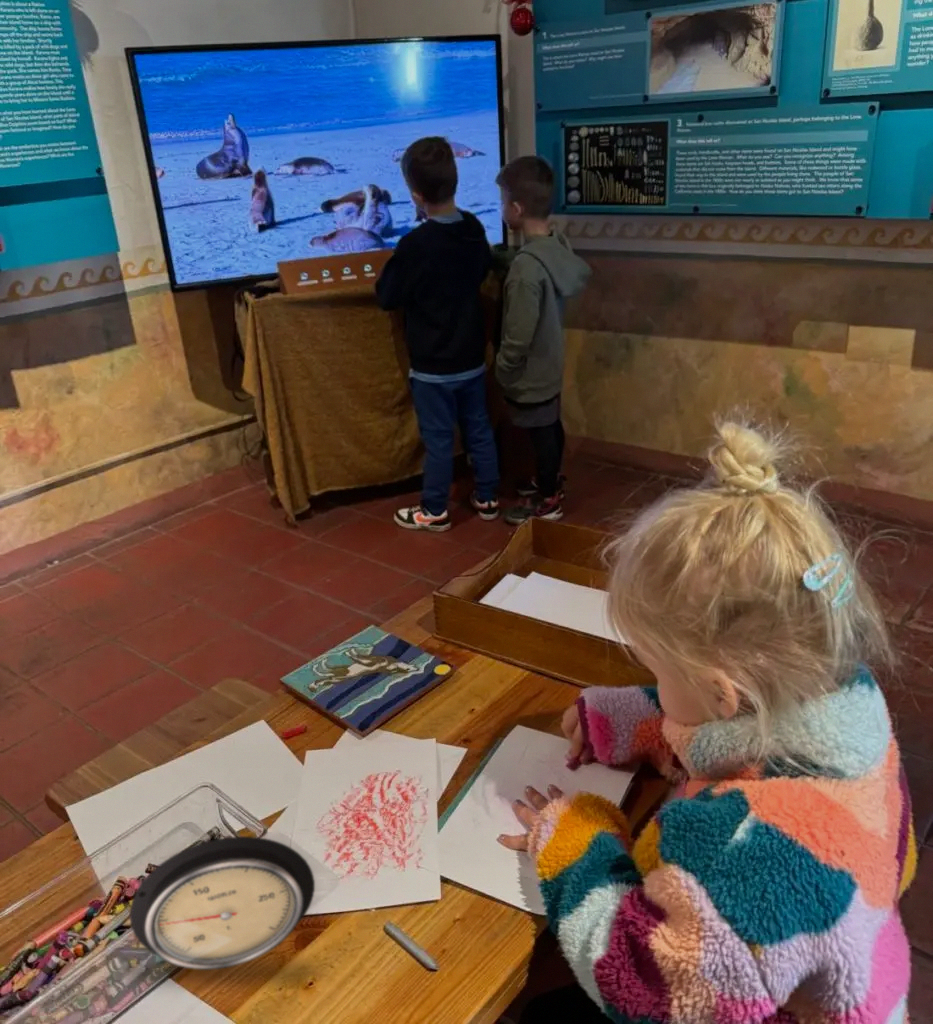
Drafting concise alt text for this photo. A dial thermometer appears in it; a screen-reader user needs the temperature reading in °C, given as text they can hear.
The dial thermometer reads 100 °C
